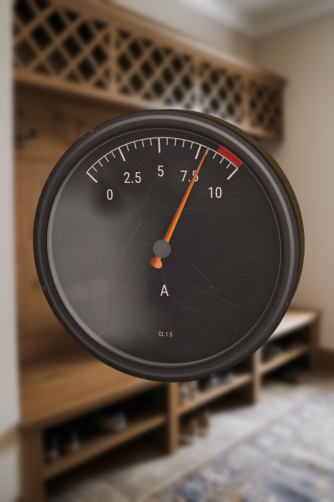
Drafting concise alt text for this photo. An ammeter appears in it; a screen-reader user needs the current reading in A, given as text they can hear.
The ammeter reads 8 A
